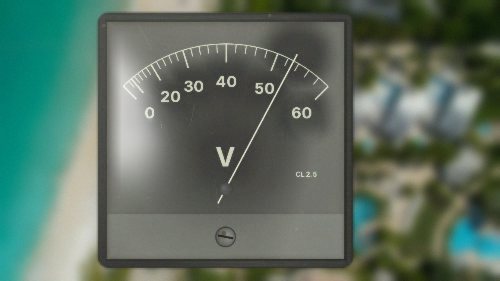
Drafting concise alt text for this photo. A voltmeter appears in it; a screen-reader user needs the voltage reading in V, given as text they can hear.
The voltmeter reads 53 V
